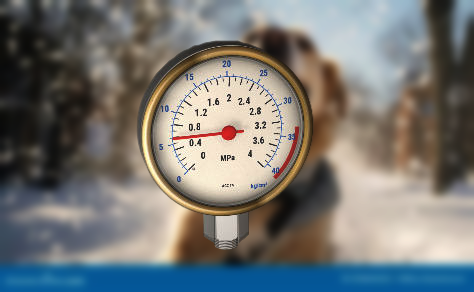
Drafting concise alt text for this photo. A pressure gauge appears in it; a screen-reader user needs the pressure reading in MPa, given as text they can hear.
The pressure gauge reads 0.6 MPa
